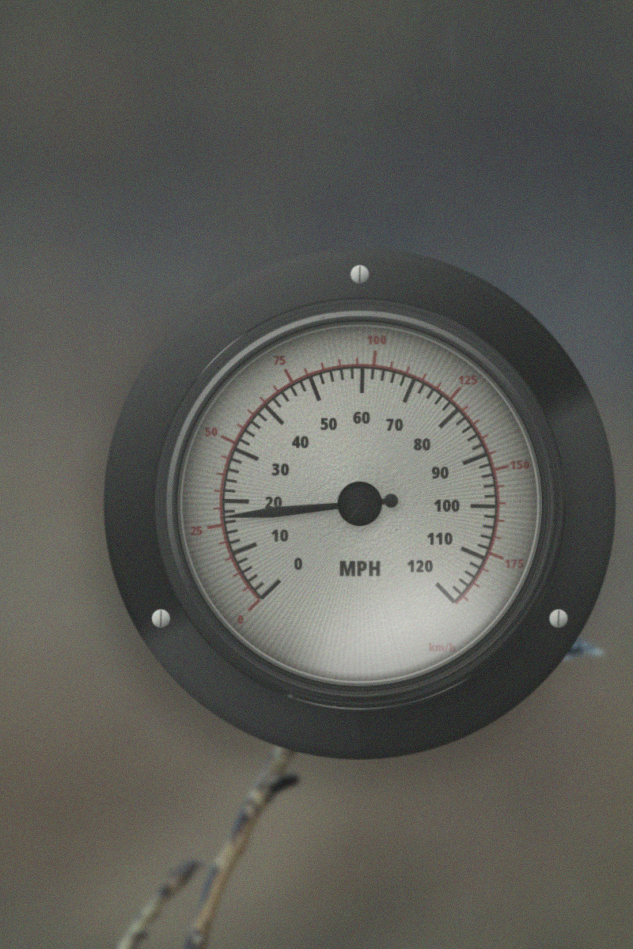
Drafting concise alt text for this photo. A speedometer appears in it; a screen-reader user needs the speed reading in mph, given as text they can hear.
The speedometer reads 17 mph
